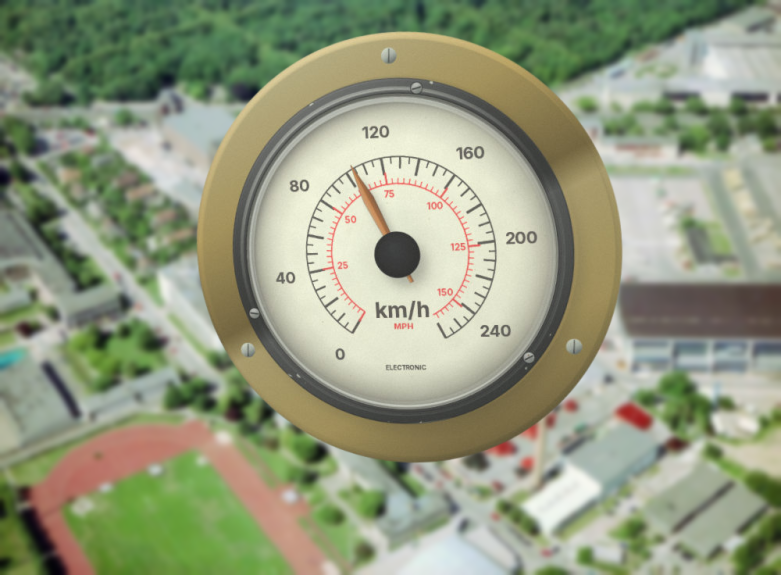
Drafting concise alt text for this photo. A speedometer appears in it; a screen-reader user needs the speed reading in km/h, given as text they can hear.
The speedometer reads 105 km/h
